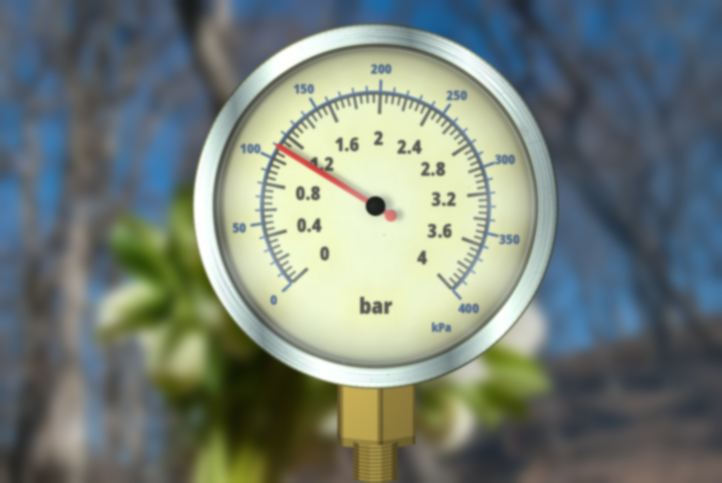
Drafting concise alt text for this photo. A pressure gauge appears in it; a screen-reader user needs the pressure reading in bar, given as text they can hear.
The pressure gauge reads 1.1 bar
